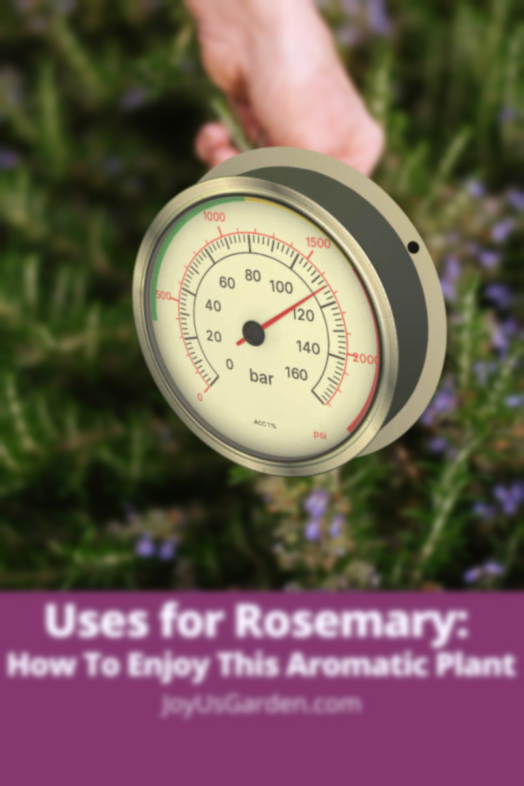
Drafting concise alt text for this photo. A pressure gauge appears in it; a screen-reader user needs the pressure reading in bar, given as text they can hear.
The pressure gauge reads 114 bar
